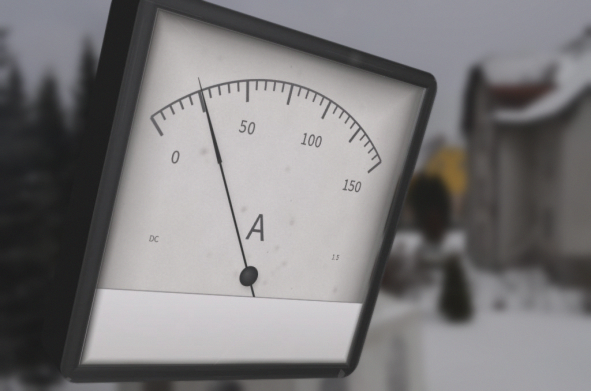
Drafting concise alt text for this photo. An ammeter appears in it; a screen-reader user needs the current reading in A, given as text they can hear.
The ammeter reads 25 A
